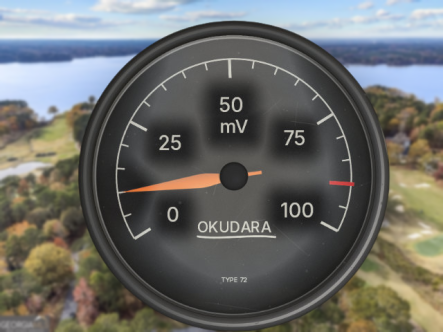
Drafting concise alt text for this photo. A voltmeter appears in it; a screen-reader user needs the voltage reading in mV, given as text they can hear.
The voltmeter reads 10 mV
